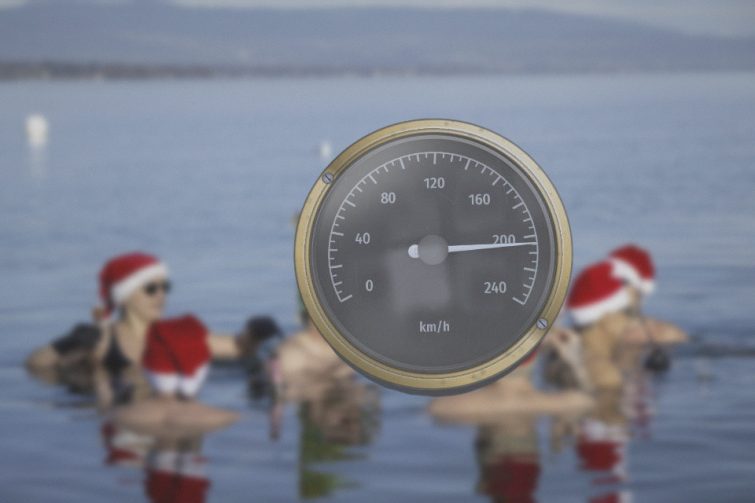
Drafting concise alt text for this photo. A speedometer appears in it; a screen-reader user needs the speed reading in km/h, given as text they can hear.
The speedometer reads 205 km/h
